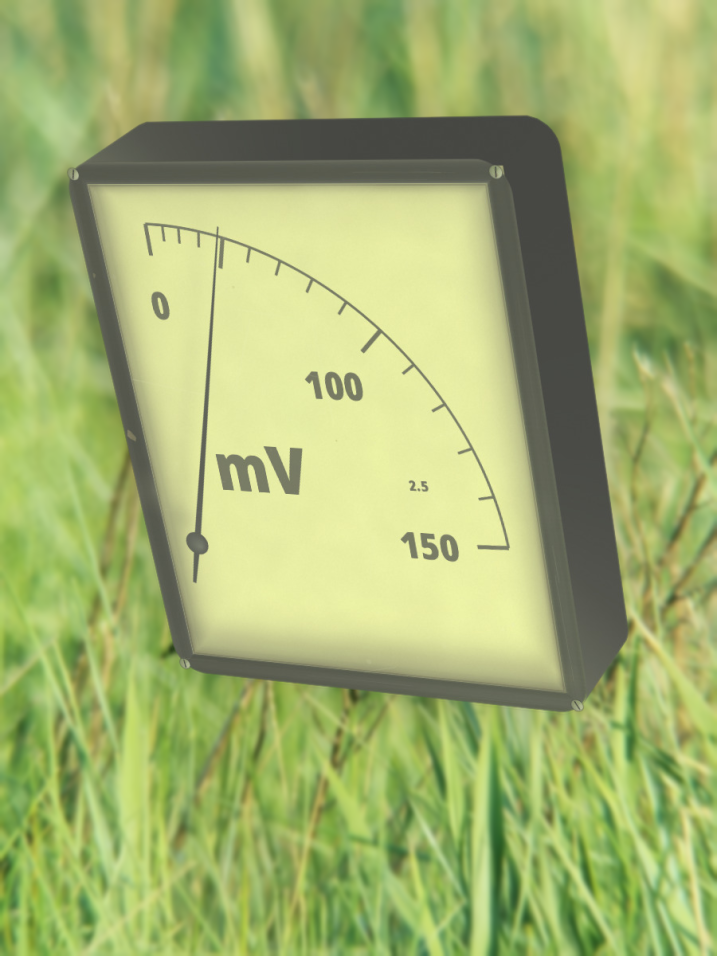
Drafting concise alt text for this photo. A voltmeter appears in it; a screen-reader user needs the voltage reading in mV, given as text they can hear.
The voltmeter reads 50 mV
